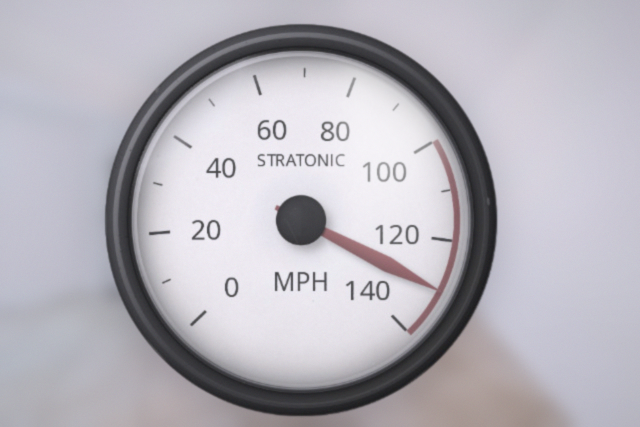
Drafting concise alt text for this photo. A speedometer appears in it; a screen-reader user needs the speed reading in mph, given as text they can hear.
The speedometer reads 130 mph
